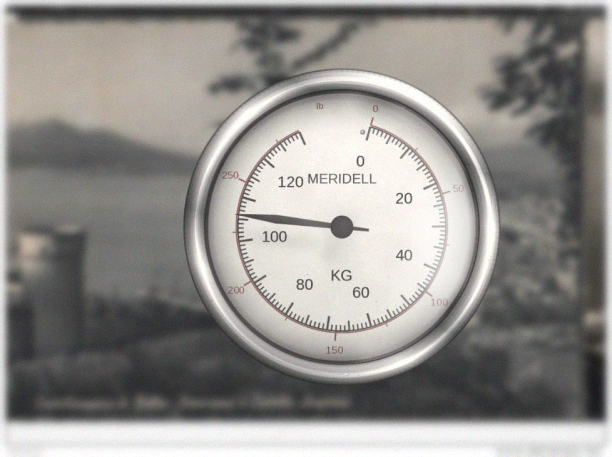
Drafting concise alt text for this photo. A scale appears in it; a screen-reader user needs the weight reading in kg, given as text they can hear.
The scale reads 106 kg
